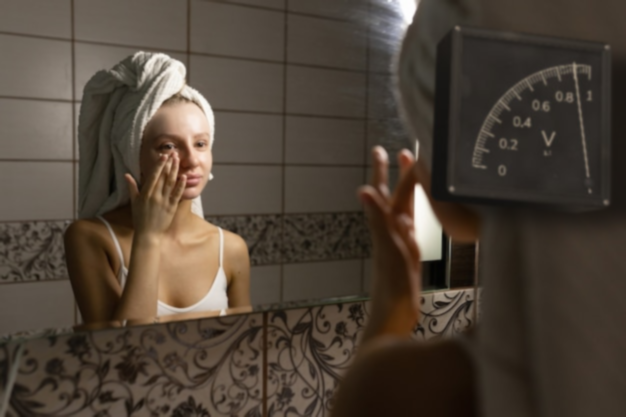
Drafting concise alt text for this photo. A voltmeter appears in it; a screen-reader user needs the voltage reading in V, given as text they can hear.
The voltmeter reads 0.9 V
